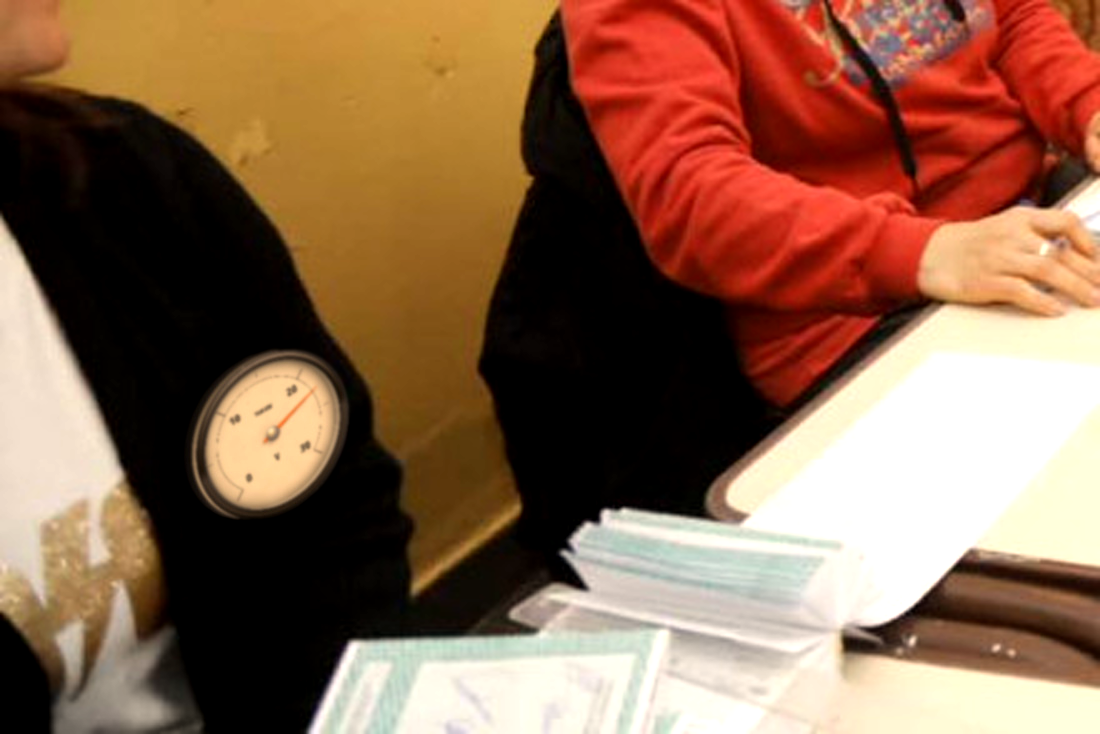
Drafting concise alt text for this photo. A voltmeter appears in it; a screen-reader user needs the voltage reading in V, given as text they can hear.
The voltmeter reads 22.5 V
